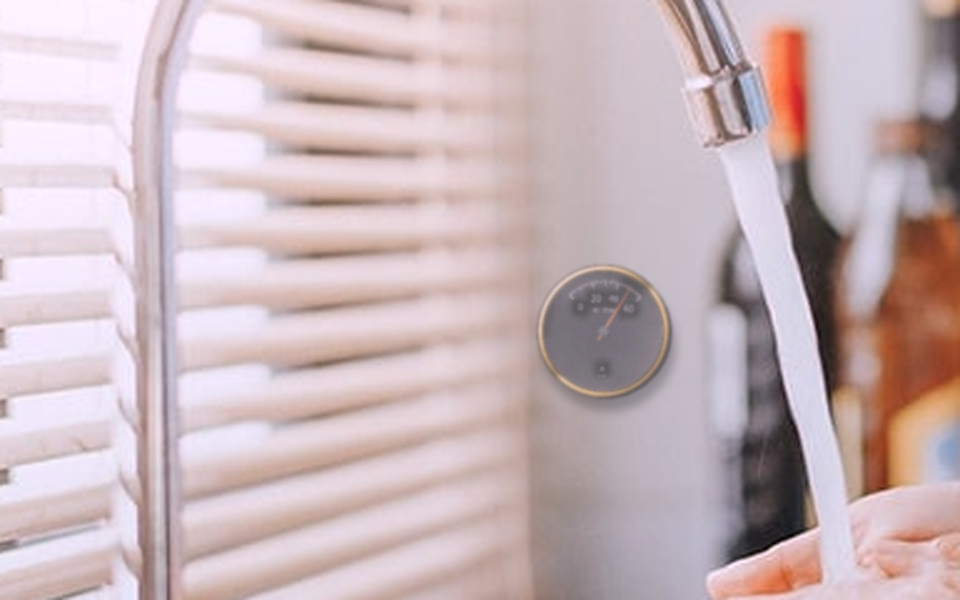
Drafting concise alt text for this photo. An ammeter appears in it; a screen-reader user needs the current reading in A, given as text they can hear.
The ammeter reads 50 A
